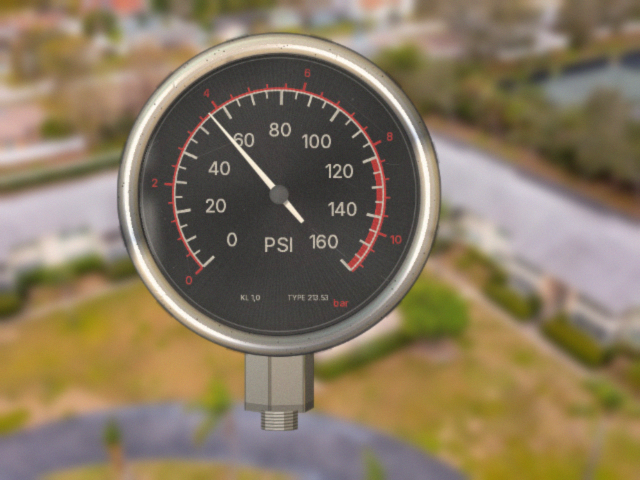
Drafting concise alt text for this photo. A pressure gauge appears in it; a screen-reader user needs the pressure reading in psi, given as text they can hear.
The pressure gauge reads 55 psi
